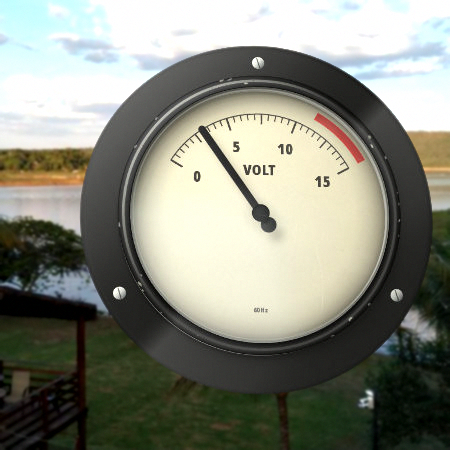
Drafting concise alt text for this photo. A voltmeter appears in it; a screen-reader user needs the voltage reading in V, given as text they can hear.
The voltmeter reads 3 V
